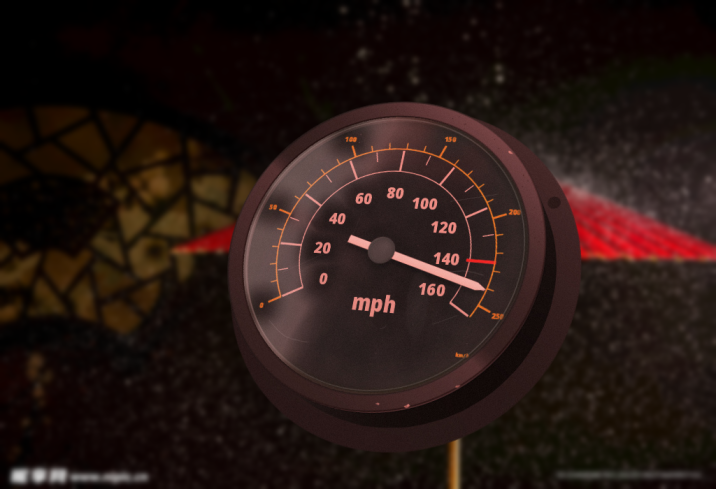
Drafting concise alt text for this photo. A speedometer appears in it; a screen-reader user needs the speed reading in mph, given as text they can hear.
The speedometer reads 150 mph
